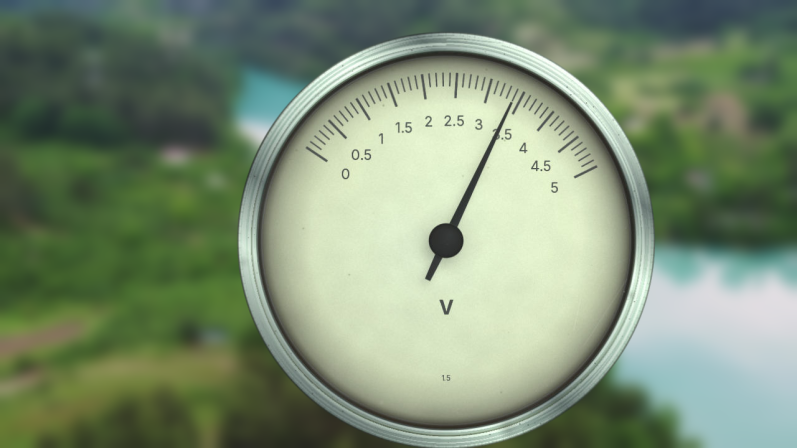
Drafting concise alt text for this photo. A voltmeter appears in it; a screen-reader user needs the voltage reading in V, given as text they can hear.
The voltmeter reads 3.4 V
